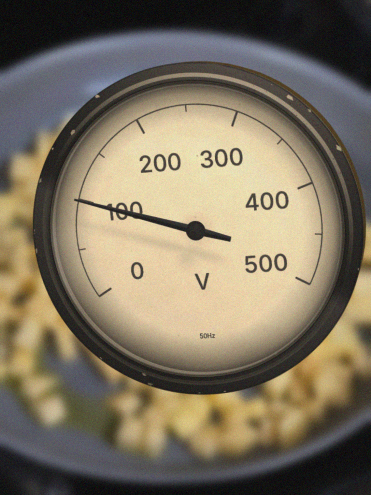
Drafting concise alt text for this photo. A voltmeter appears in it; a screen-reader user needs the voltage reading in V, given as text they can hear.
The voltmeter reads 100 V
